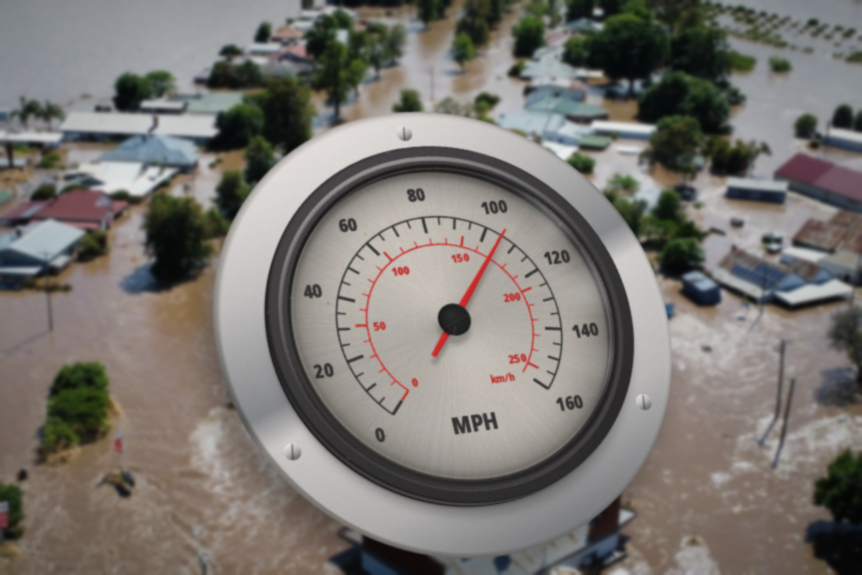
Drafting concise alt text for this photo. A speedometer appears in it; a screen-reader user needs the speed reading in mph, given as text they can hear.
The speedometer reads 105 mph
